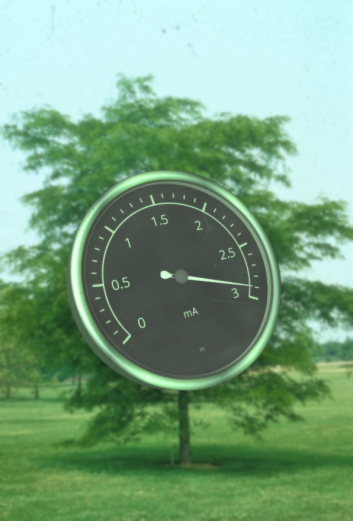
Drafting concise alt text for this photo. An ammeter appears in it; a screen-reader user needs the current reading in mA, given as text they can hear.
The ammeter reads 2.9 mA
